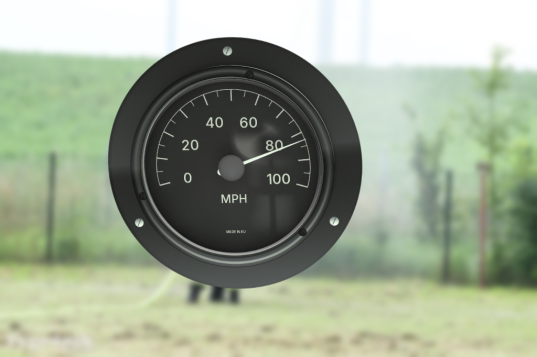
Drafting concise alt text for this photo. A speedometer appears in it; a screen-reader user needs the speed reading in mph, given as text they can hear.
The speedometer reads 82.5 mph
